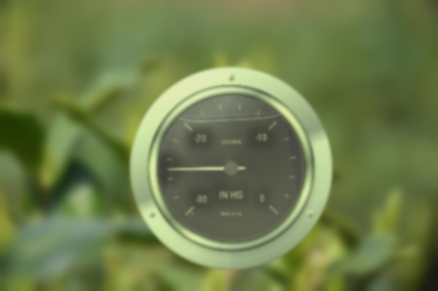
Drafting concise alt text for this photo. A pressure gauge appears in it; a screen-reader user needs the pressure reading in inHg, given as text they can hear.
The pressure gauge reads -25 inHg
